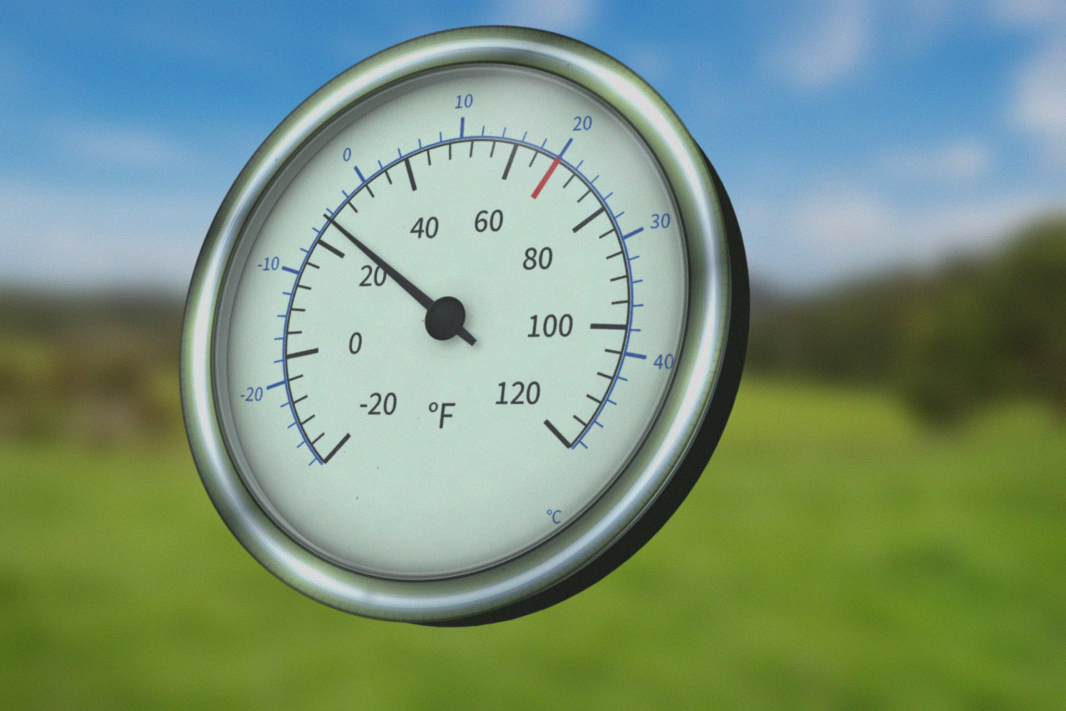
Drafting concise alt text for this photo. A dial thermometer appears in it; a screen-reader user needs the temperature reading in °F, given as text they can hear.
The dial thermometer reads 24 °F
